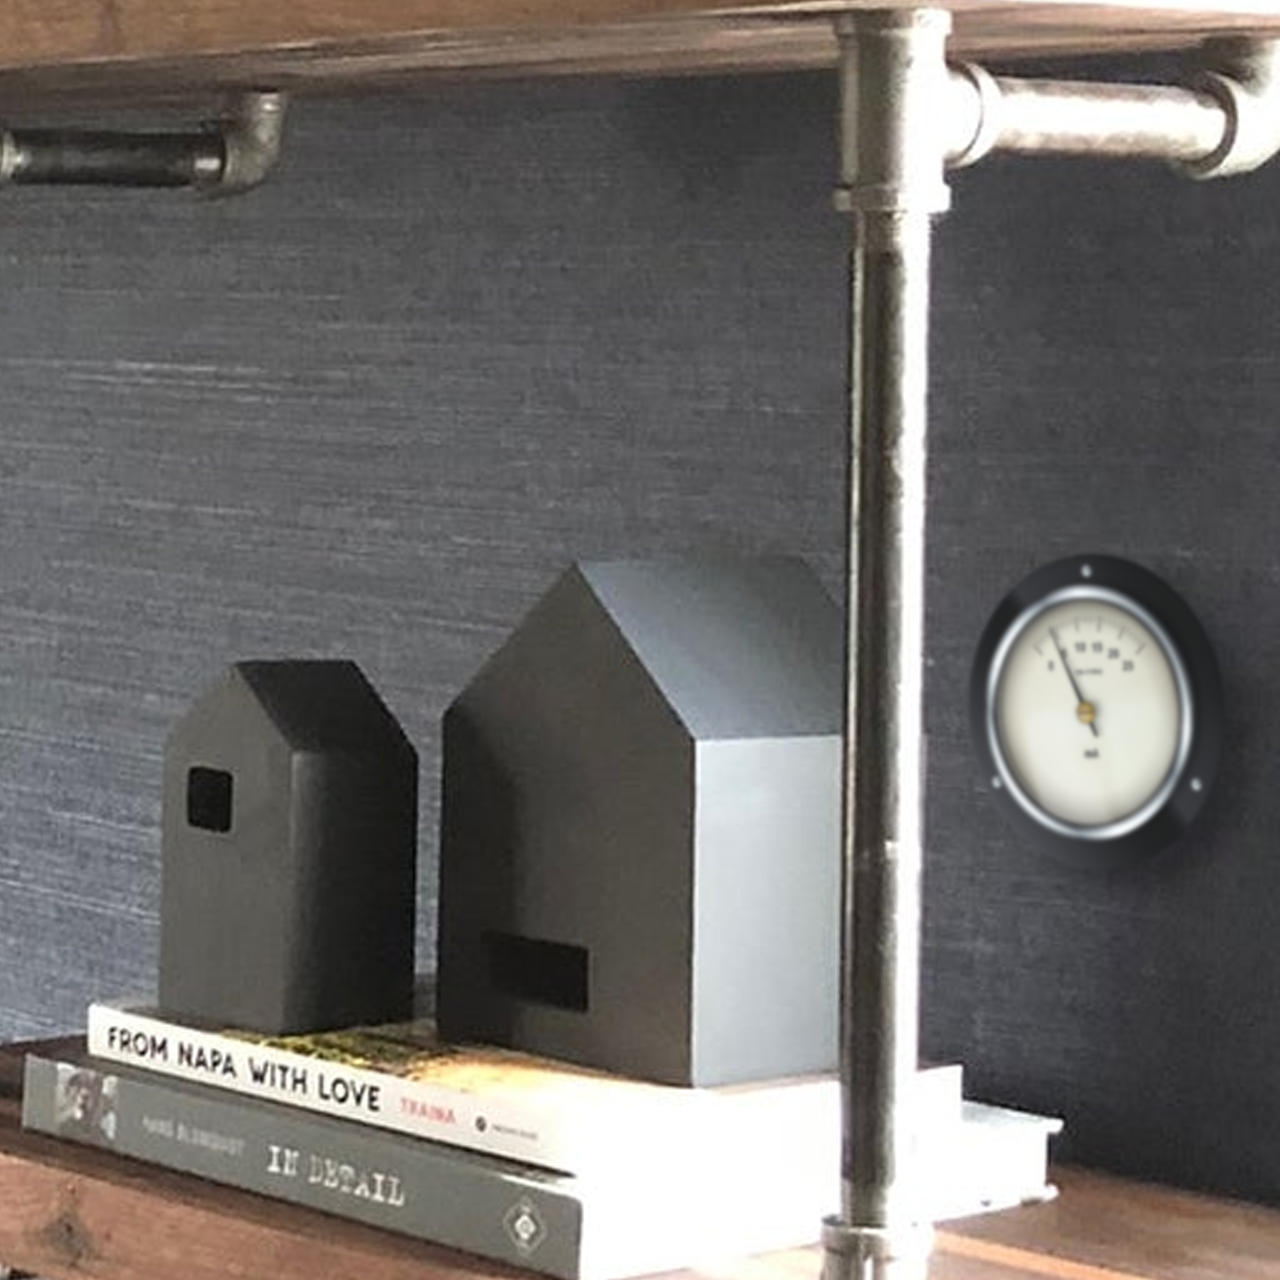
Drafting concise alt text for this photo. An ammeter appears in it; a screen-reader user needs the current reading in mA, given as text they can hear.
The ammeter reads 5 mA
